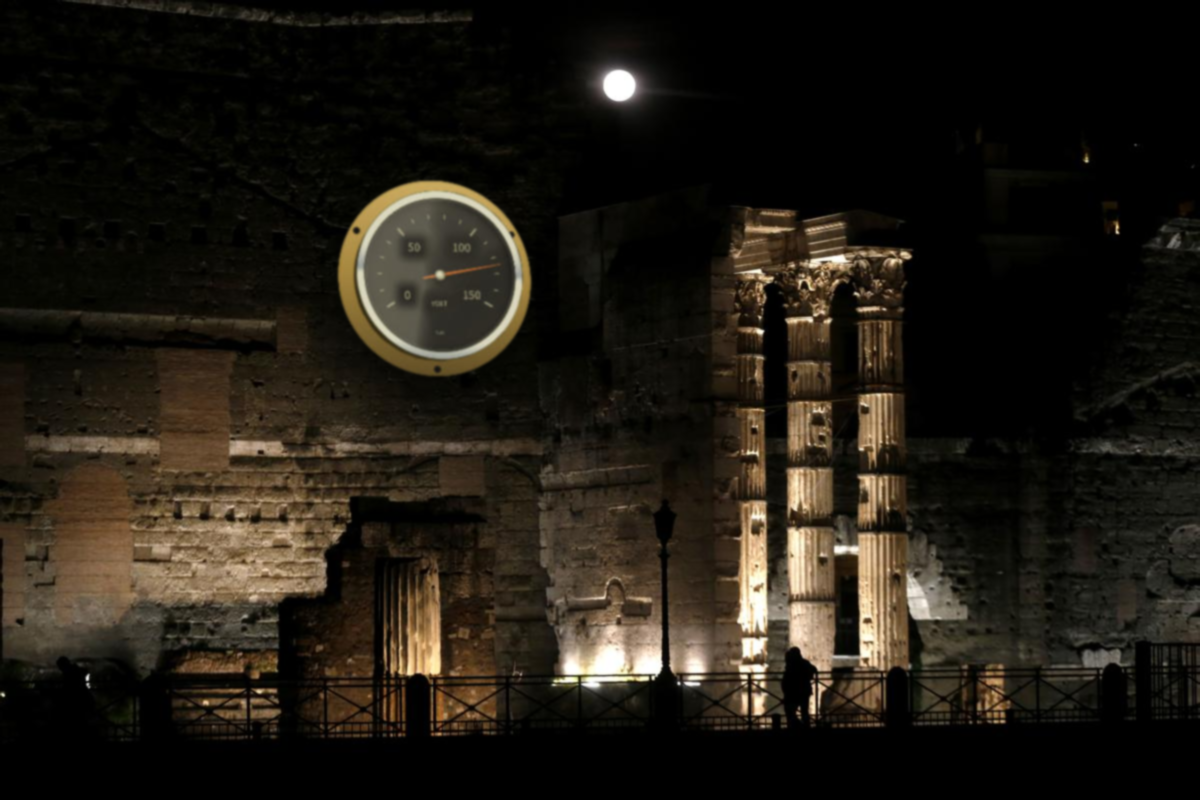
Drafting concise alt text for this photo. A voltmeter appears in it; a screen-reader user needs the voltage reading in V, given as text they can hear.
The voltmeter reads 125 V
